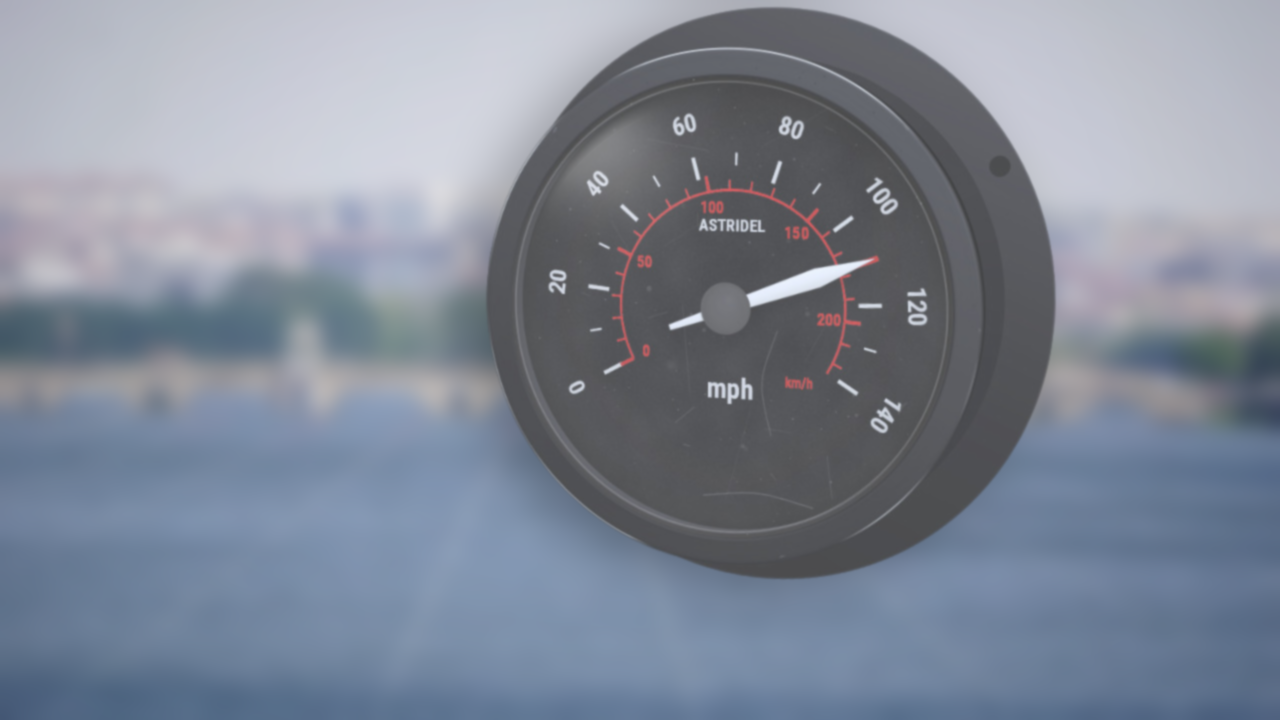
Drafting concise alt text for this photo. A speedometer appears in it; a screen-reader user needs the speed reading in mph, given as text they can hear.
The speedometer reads 110 mph
